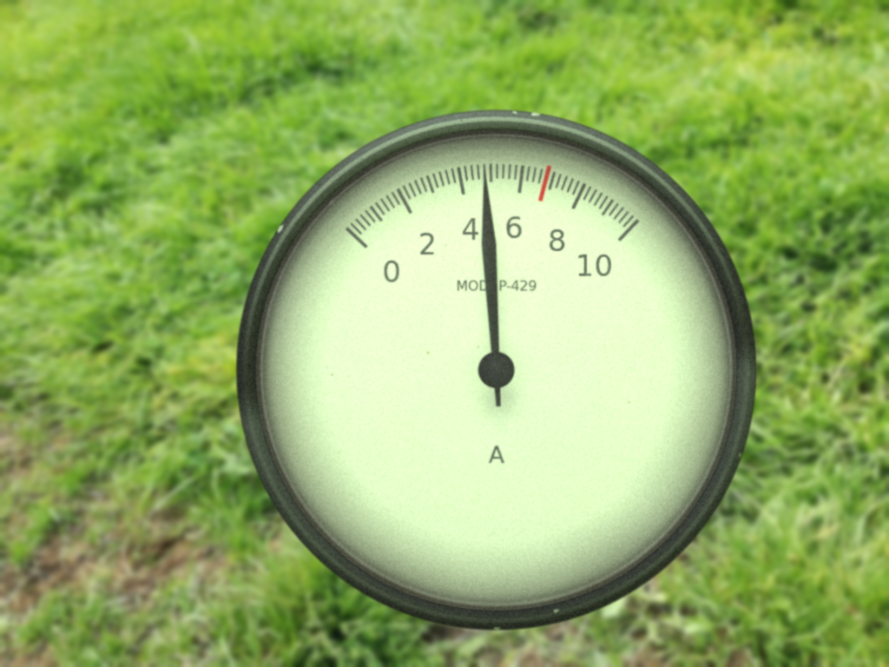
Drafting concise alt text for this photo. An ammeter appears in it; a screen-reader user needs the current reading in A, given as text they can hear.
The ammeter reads 4.8 A
